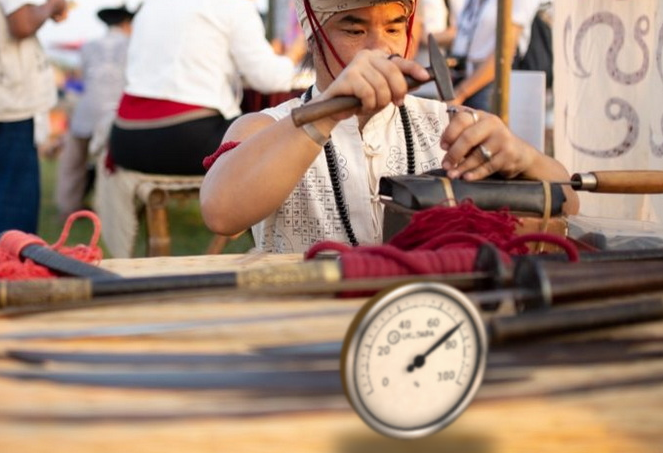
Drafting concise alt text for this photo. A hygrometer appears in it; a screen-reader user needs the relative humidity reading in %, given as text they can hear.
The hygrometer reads 72 %
